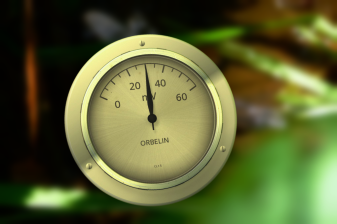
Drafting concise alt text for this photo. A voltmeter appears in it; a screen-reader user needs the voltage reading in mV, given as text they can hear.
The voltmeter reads 30 mV
